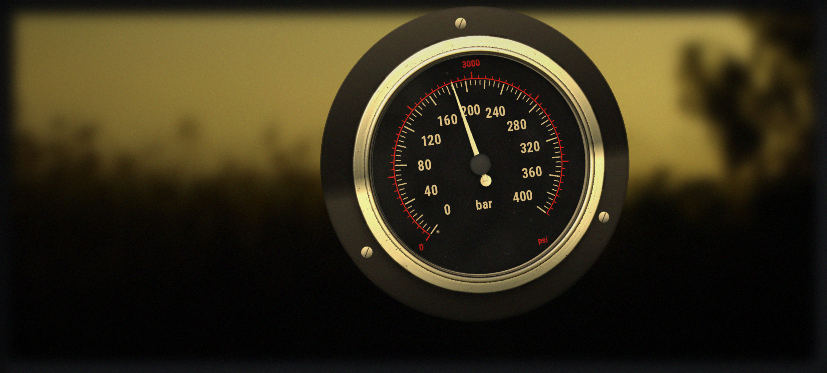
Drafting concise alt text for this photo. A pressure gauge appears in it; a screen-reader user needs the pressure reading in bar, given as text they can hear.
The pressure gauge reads 185 bar
